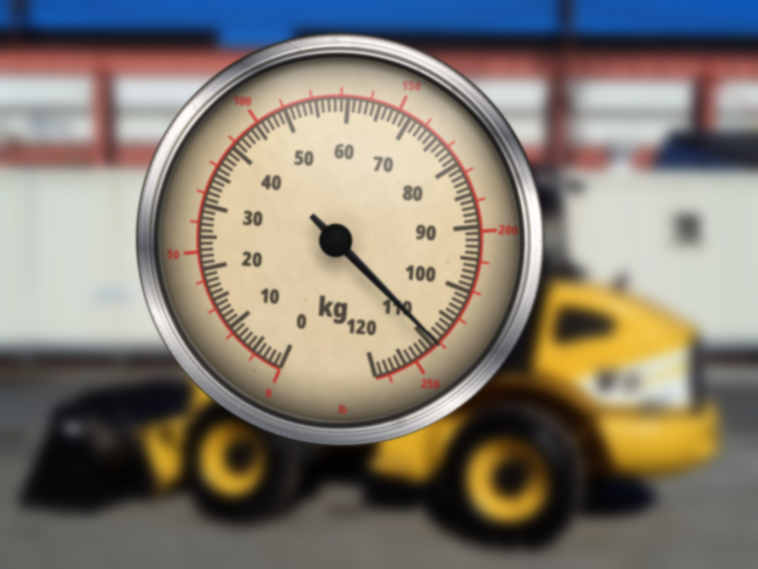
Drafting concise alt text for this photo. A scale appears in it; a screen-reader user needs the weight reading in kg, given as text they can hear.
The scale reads 109 kg
